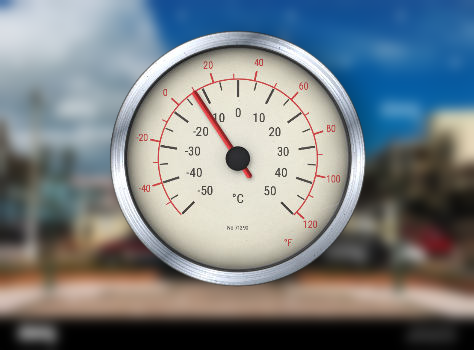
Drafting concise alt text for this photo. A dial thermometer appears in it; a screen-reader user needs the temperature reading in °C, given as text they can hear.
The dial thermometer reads -12.5 °C
